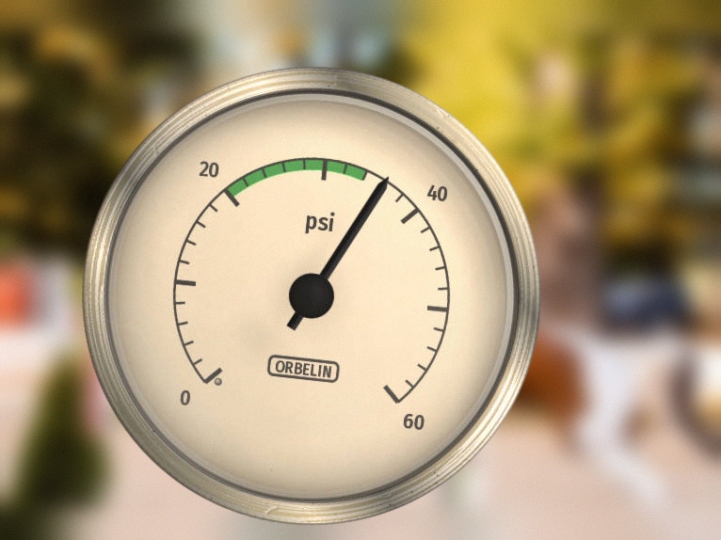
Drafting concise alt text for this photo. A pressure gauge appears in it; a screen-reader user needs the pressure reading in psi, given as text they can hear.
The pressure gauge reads 36 psi
